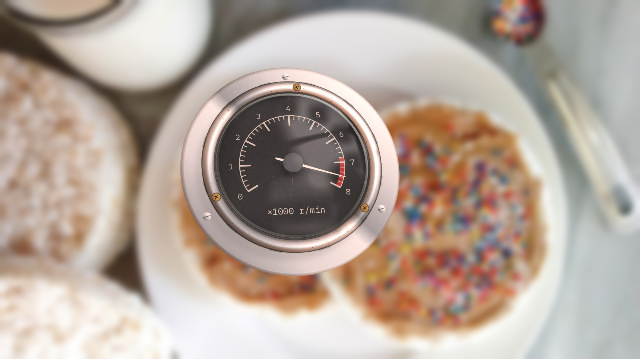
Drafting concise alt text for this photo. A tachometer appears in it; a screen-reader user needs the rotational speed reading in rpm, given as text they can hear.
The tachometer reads 7600 rpm
